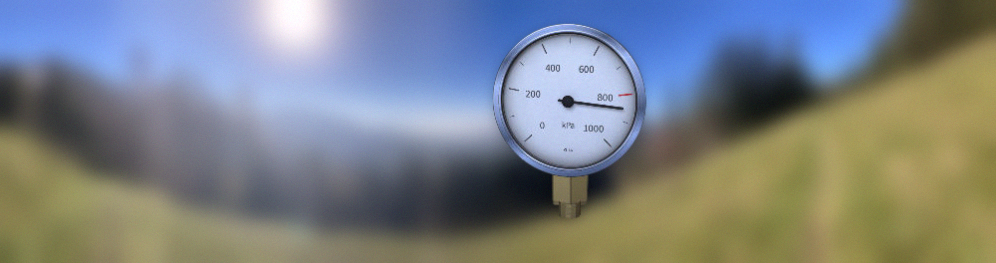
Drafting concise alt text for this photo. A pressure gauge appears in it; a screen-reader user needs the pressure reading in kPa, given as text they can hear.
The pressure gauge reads 850 kPa
